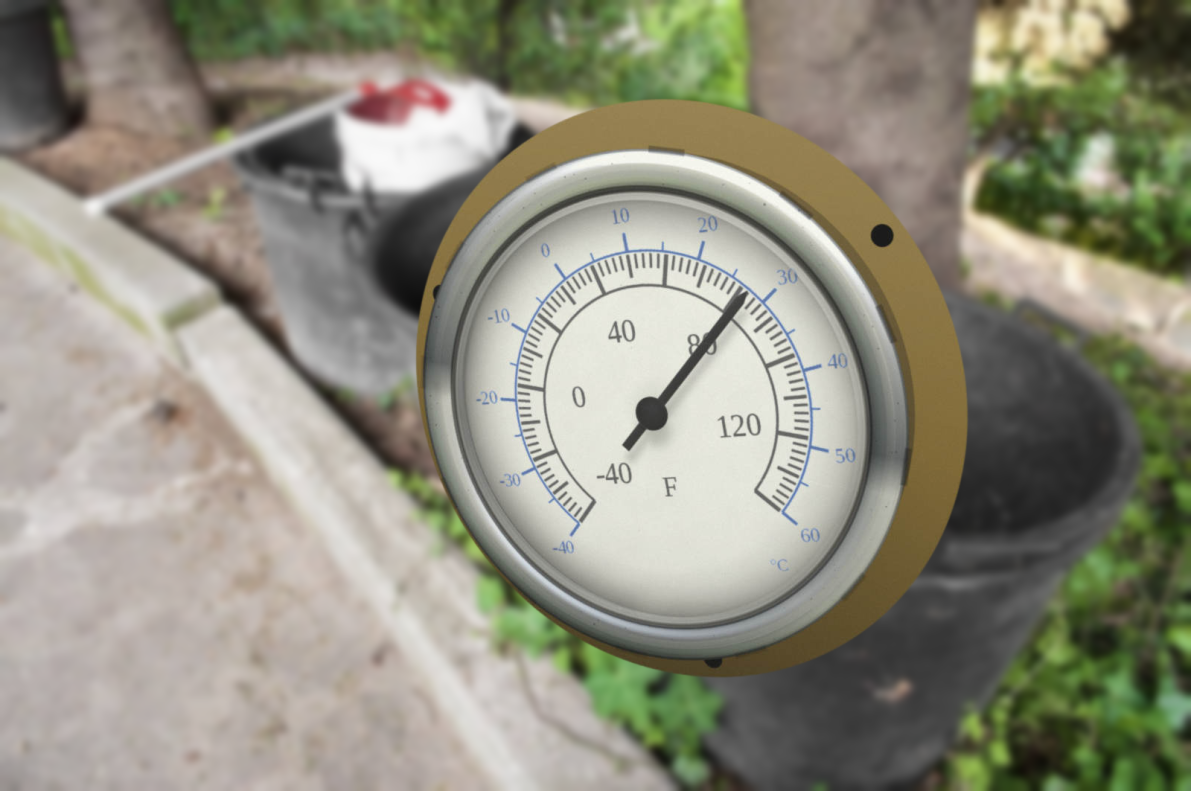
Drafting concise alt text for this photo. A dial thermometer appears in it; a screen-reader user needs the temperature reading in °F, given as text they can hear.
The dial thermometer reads 82 °F
